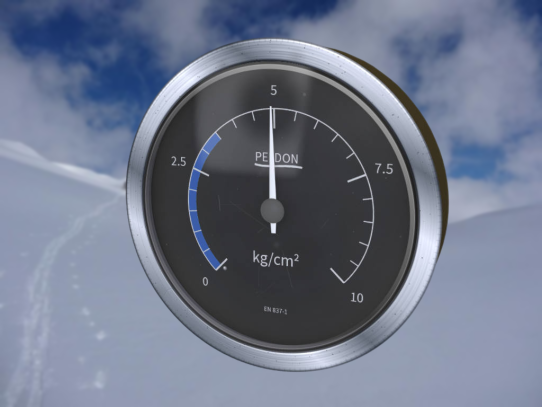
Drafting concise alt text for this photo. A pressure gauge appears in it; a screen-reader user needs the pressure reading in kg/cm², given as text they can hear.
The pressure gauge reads 5 kg/cm²
